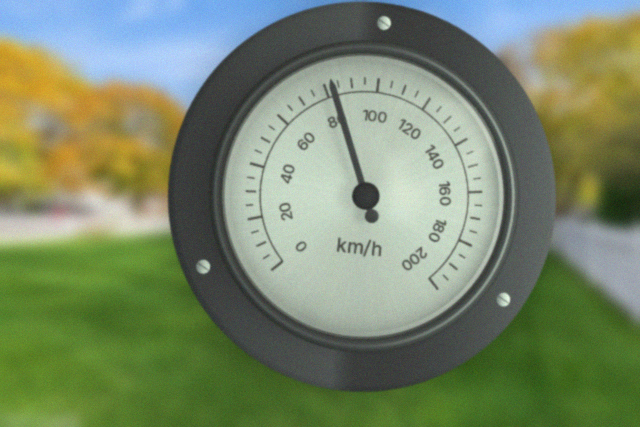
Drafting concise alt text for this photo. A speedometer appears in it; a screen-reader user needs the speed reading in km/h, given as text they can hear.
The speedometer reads 82.5 km/h
